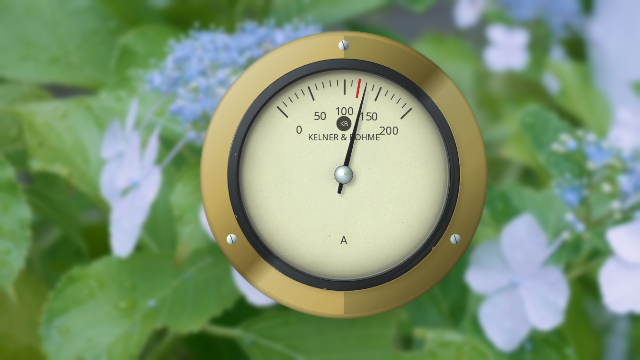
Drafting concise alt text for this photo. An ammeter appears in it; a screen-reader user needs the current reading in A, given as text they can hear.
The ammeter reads 130 A
